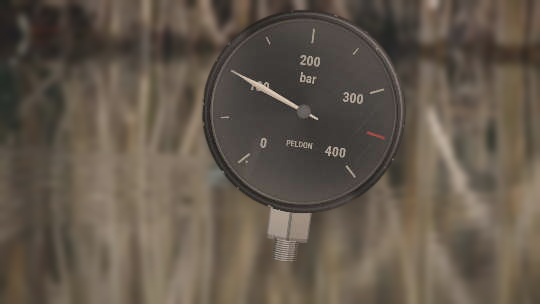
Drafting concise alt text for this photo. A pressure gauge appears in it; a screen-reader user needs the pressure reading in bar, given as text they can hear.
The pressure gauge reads 100 bar
